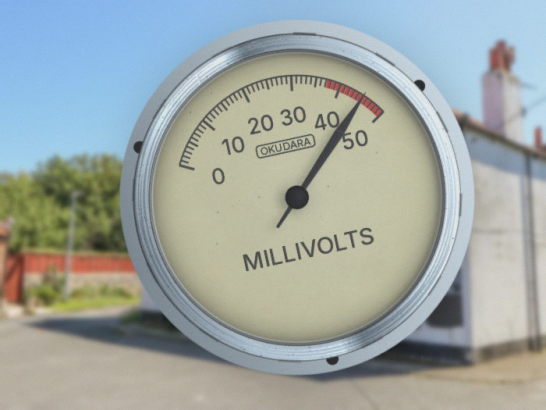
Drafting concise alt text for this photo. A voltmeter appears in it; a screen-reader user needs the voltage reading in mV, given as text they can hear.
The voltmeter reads 45 mV
